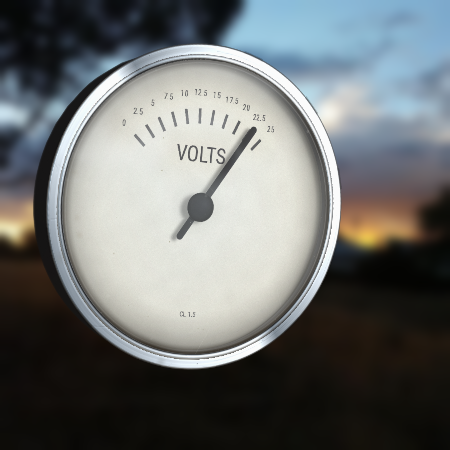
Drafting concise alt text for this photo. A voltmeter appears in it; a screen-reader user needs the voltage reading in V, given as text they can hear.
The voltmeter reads 22.5 V
